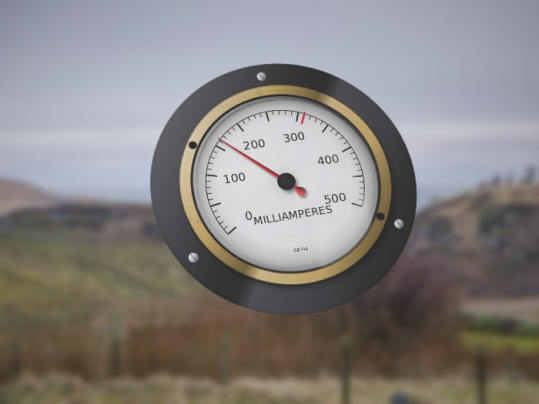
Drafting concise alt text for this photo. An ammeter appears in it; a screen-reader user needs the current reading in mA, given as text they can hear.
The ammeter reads 160 mA
